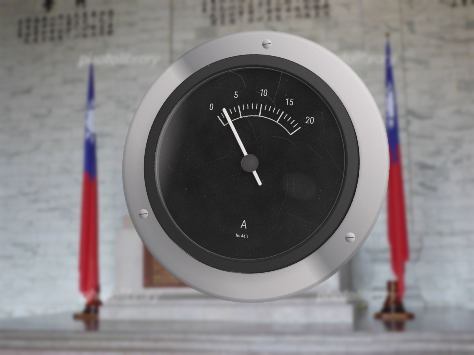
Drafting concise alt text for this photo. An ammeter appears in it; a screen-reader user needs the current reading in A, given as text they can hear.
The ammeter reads 2 A
